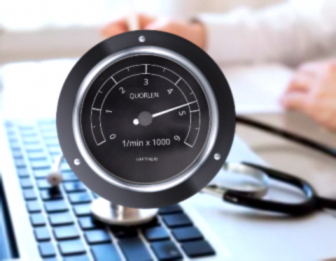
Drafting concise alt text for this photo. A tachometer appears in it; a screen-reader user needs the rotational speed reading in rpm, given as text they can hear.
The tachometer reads 4750 rpm
